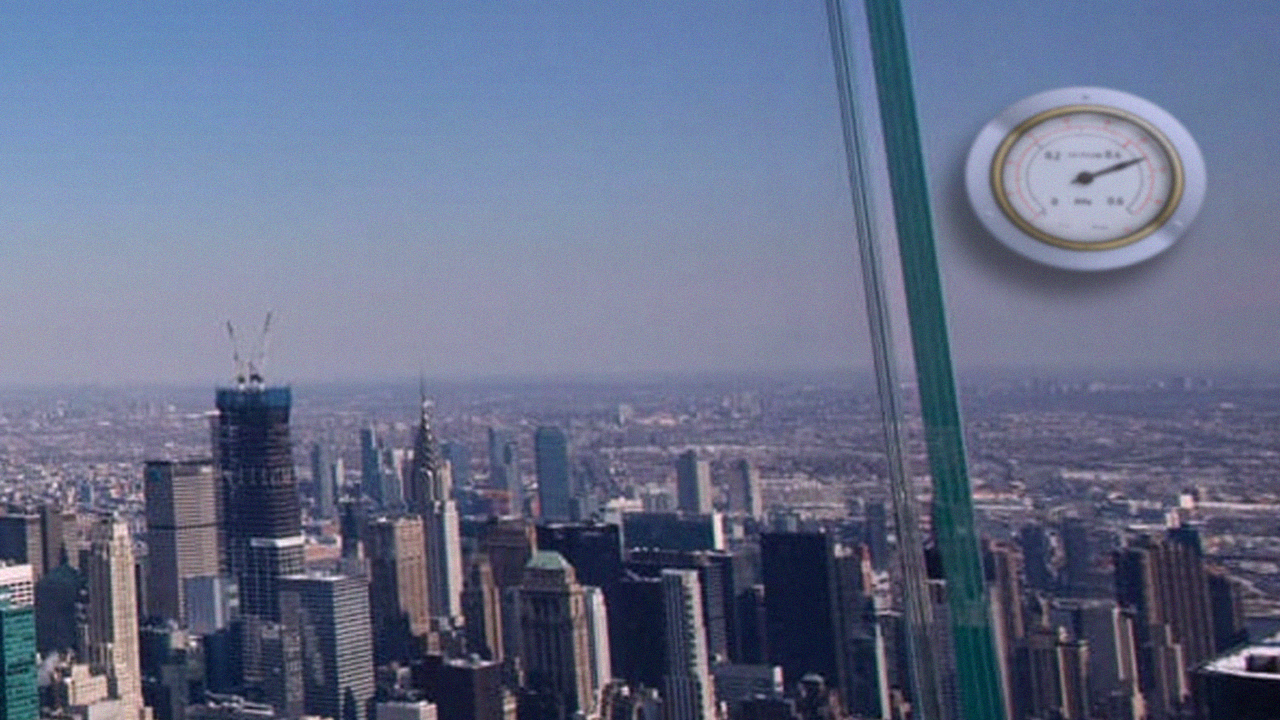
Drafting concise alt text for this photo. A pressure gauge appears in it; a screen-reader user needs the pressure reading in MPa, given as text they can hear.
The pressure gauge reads 0.45 MPa
